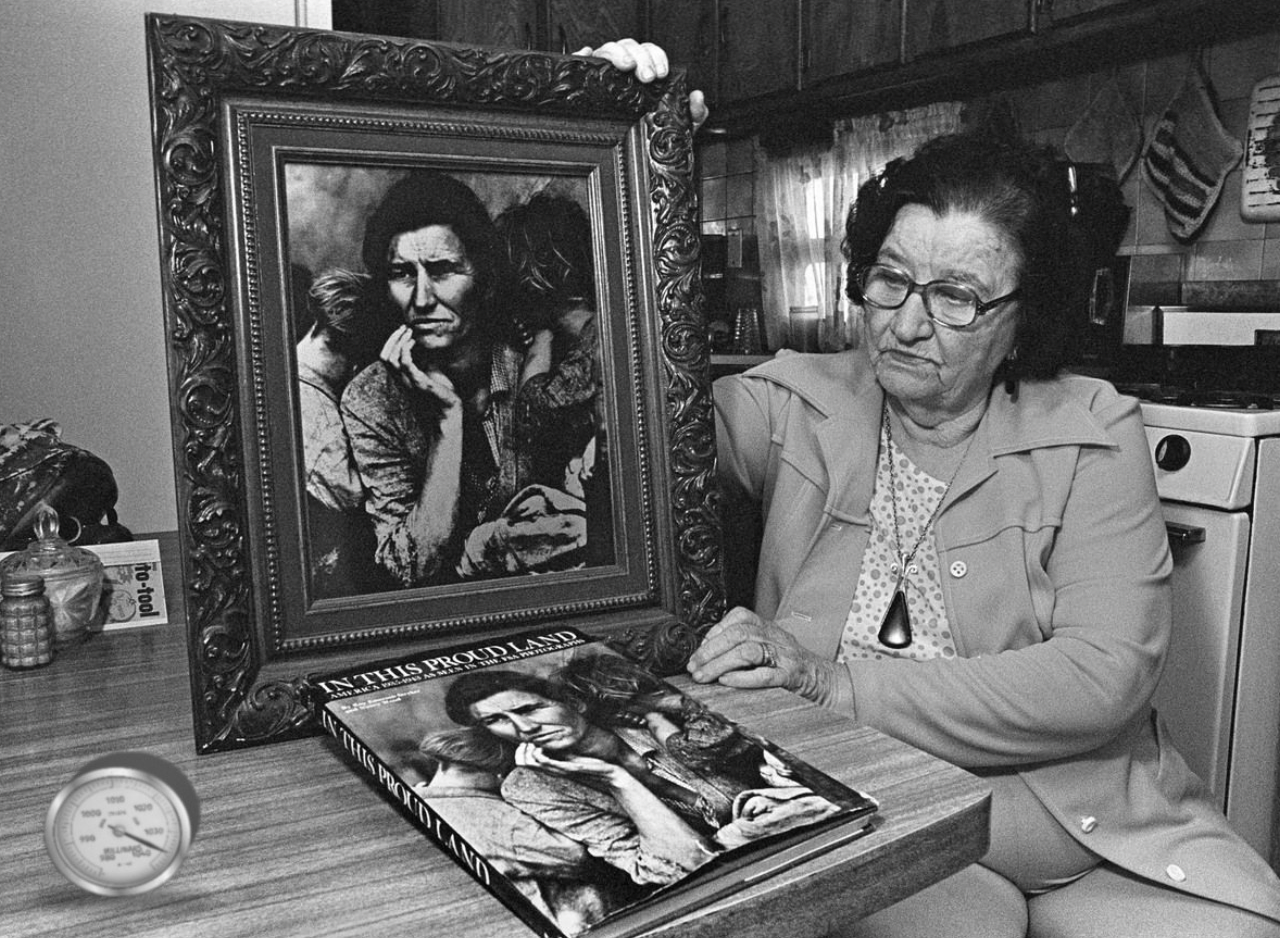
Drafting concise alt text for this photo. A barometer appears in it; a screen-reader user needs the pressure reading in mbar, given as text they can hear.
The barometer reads 1035 mbar
